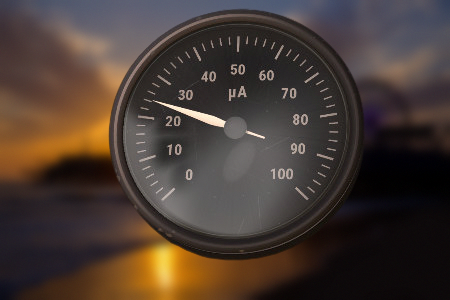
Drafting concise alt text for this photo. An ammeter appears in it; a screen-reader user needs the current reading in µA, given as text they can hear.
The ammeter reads 24 µA
